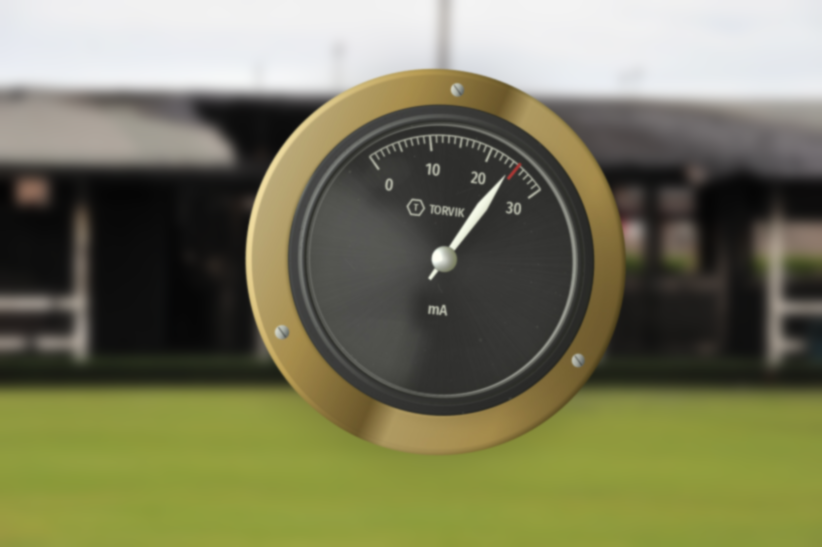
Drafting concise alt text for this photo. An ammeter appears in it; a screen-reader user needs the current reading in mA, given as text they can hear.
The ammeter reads 24 mA
